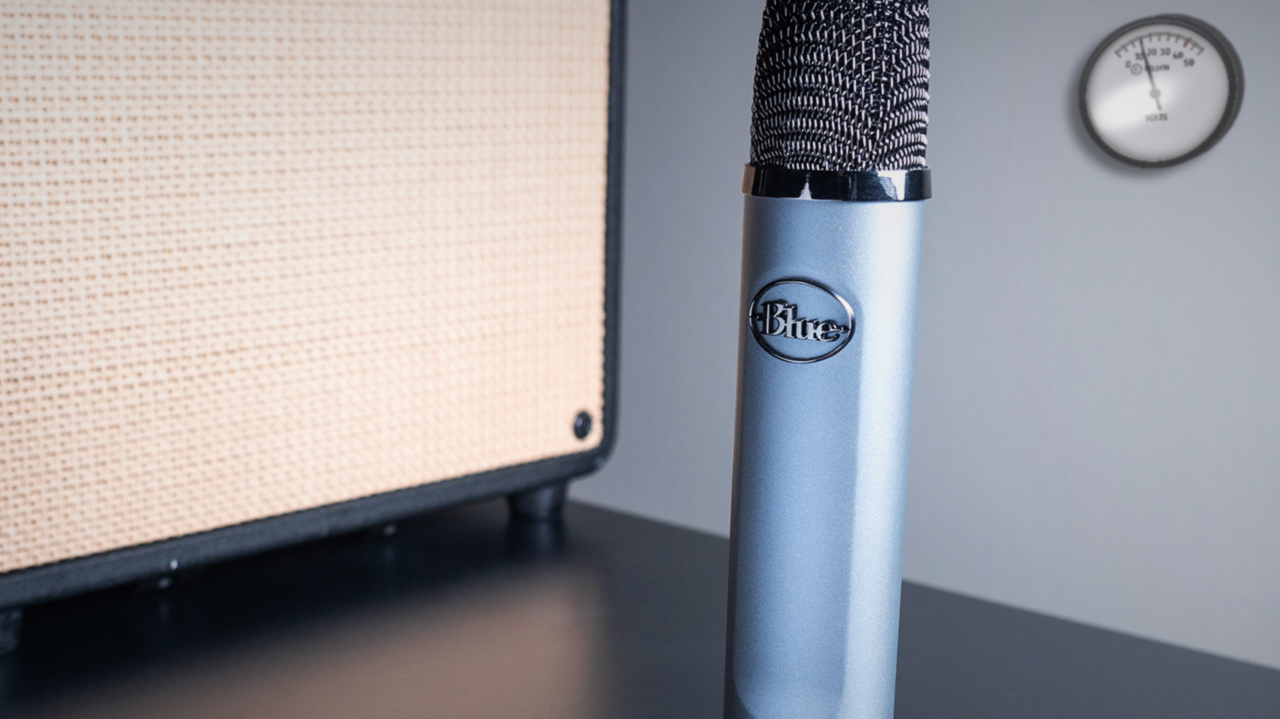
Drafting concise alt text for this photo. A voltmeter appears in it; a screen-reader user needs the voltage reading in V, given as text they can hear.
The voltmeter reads 15 V
